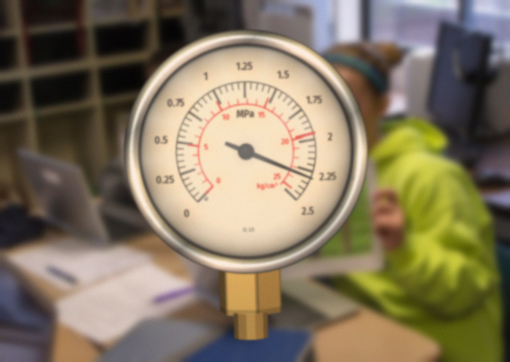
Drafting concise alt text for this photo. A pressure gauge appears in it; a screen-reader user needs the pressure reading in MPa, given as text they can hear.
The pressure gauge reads 2.3 MPa
